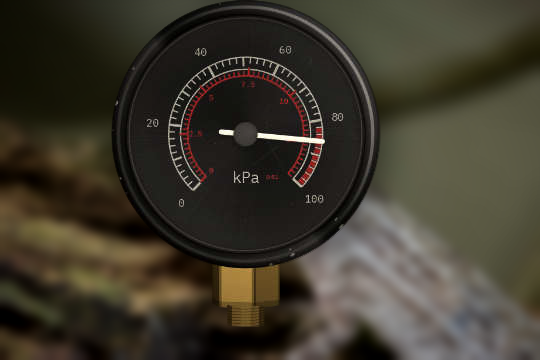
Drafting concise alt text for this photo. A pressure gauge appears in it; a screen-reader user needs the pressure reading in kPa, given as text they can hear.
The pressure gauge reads 86 kPa
